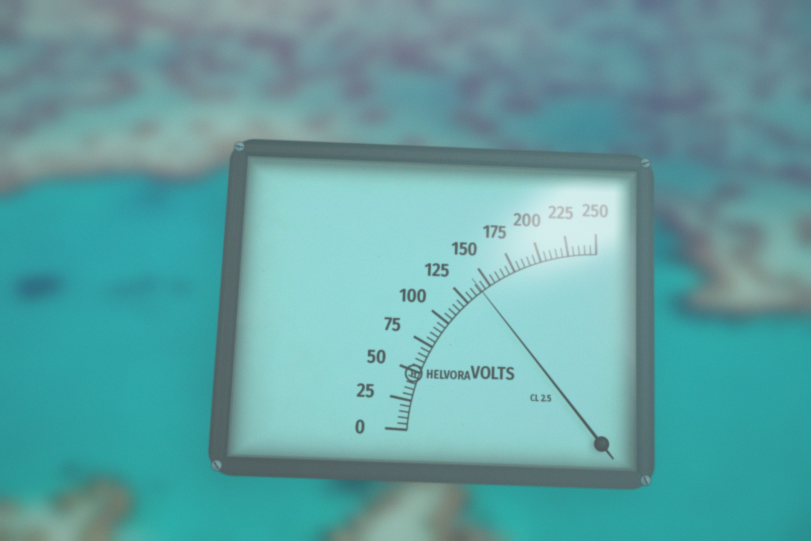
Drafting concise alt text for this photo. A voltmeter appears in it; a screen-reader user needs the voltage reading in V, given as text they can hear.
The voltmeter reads 140 V
